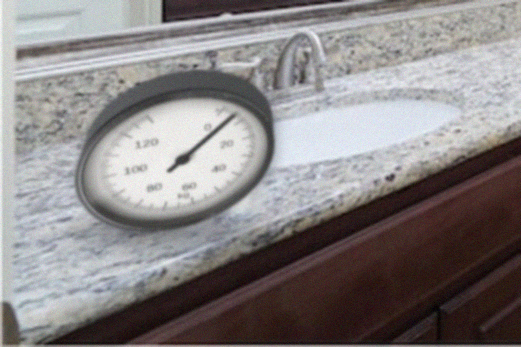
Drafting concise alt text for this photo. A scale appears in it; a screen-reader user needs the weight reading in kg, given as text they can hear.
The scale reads 5 kg
